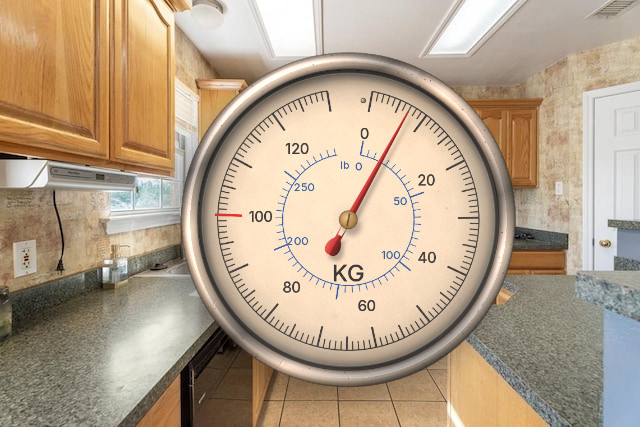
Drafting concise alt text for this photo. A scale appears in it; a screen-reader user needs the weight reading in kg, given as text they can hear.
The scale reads 7 kg
